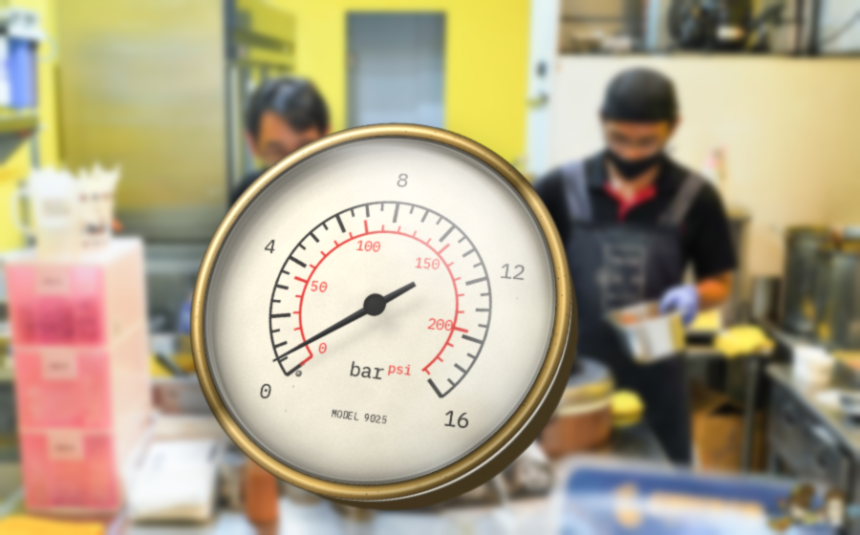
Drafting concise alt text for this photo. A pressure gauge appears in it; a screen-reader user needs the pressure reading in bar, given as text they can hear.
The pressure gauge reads 0.5 bar
